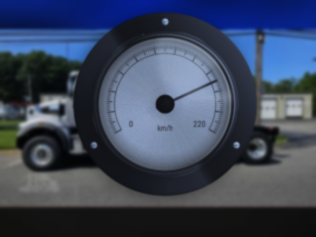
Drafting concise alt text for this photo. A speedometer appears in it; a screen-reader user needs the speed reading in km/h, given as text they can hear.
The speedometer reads 170 km/h
